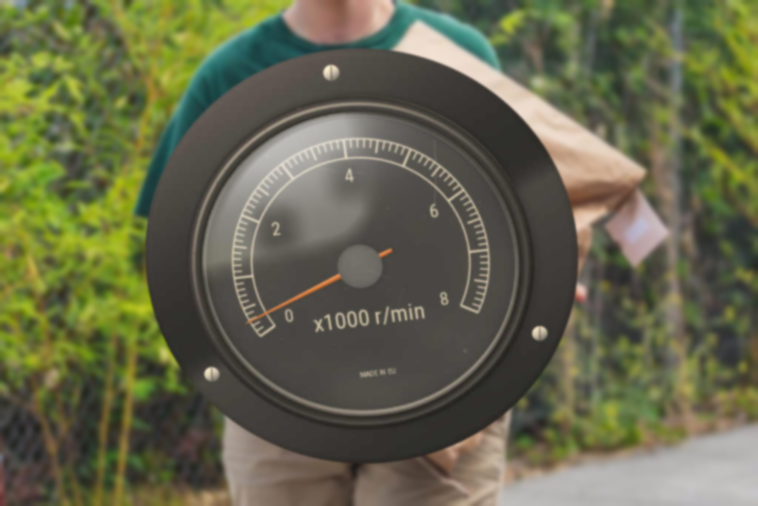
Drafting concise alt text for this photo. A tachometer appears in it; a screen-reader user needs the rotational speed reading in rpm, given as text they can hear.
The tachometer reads 300 rpm
